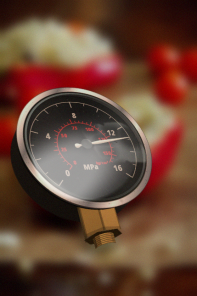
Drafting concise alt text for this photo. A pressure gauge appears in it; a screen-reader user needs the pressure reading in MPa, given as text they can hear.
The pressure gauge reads 13 MPa
